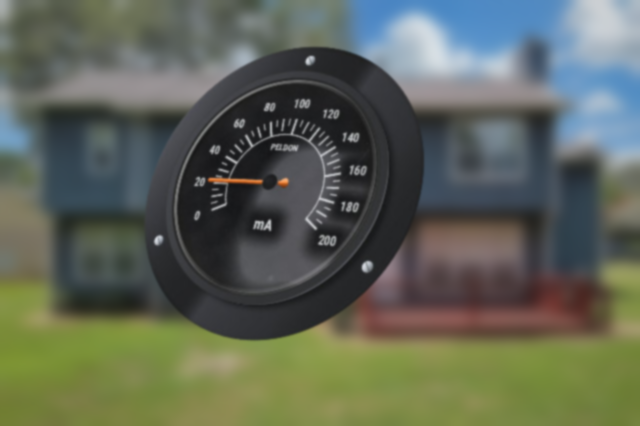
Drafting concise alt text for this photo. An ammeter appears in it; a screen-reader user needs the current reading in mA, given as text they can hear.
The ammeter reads 20 mA
